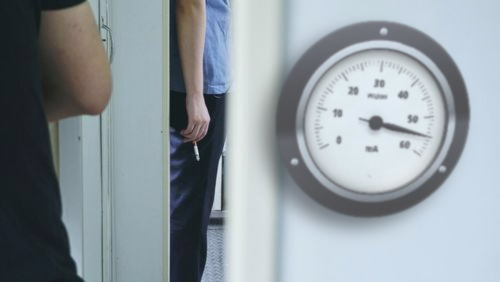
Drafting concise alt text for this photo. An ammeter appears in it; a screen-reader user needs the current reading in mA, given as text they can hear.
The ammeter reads 55 mA
